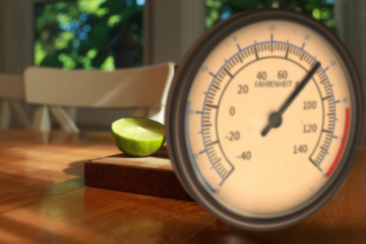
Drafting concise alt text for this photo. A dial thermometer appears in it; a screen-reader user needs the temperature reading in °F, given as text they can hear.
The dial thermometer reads 80 °F
